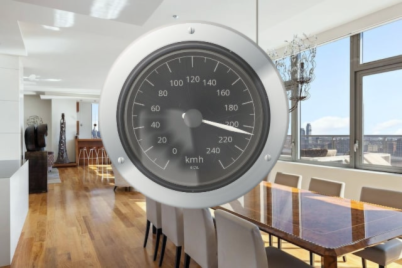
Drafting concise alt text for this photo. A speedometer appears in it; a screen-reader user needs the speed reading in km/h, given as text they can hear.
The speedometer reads 205 km/h
